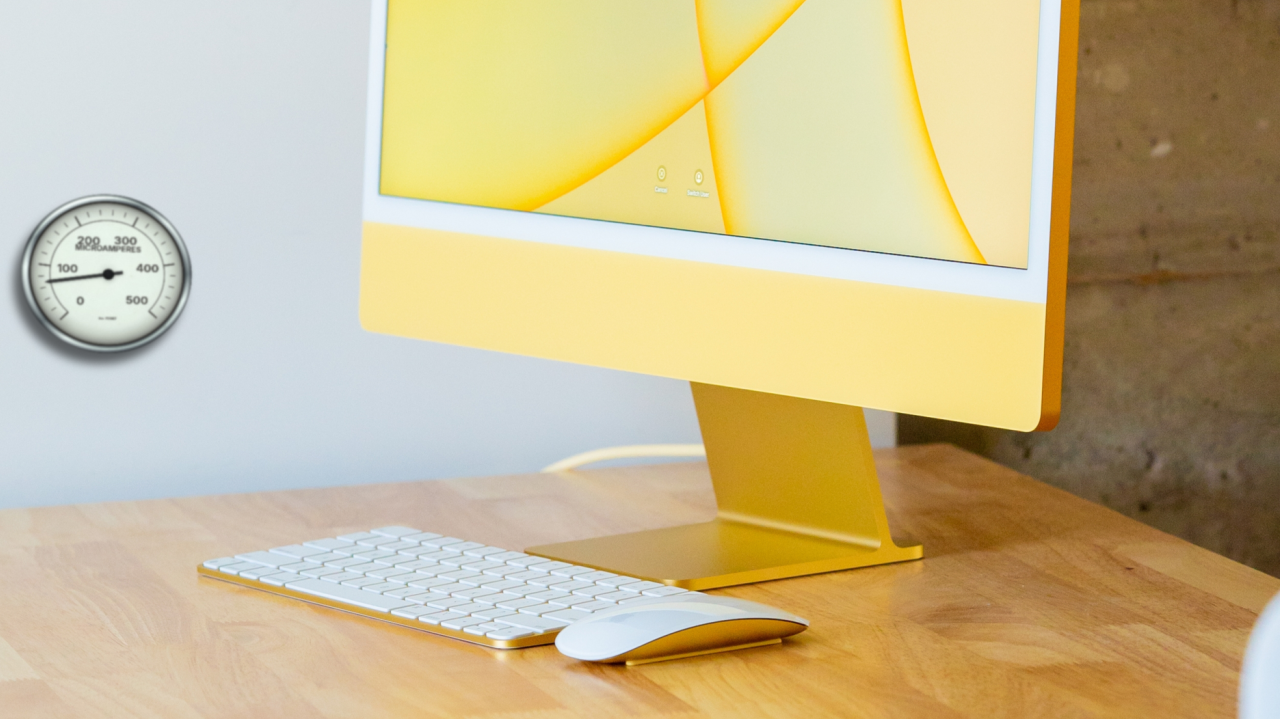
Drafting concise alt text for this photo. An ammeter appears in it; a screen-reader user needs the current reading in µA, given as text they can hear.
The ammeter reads 70 µA
